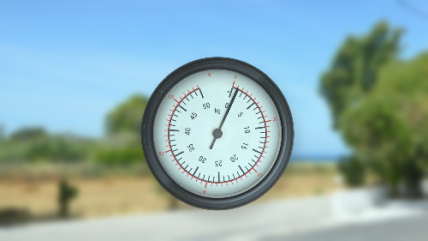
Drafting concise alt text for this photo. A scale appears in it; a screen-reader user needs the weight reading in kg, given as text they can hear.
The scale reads 1 kg
